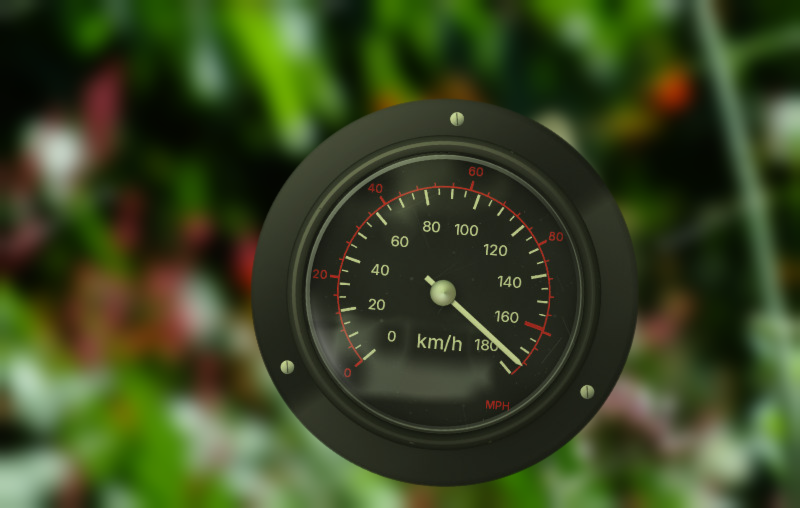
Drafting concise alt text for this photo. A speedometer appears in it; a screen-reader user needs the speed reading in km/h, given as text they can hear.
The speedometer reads 175 km/h
